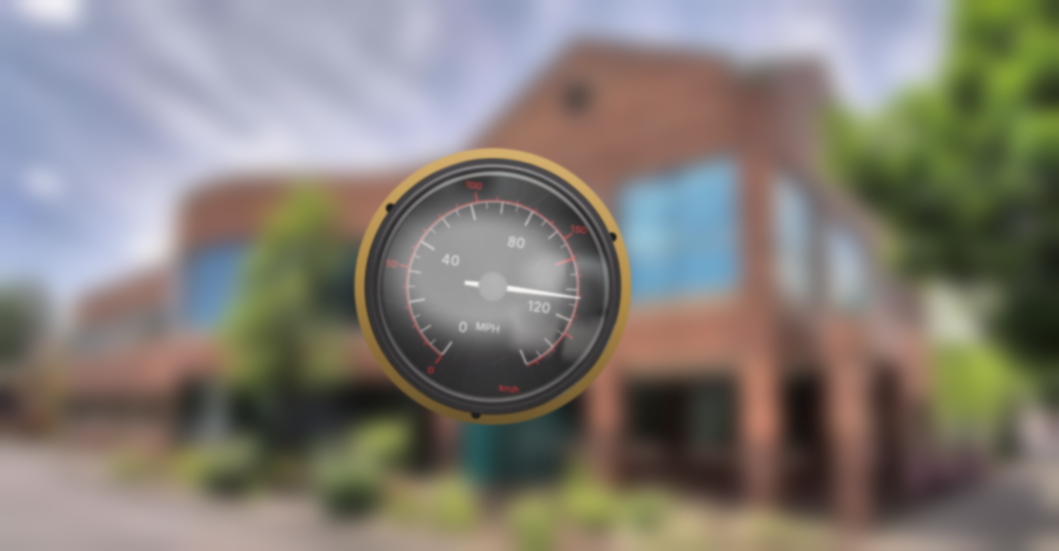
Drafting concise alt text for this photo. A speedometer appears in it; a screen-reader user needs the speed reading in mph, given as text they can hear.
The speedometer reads 112.5 mph
